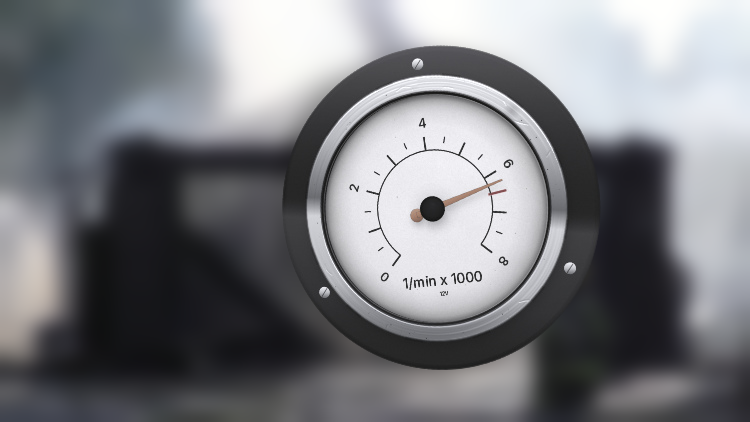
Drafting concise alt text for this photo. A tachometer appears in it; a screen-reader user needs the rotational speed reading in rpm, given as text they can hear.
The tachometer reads 6250 rpm
